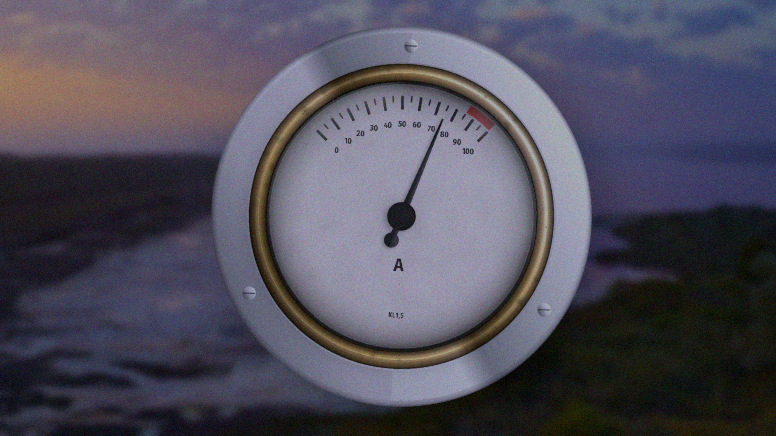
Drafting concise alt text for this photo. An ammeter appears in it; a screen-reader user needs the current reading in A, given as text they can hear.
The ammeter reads 75 A
